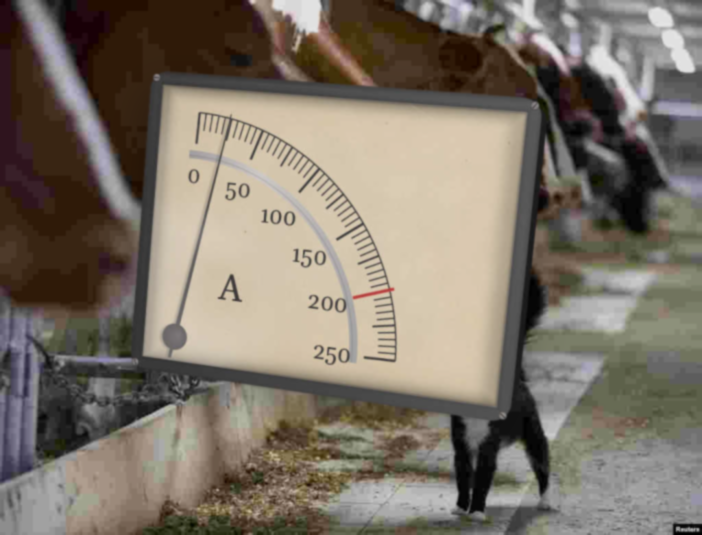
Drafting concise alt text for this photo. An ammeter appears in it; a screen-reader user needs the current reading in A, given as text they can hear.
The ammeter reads 25 A
